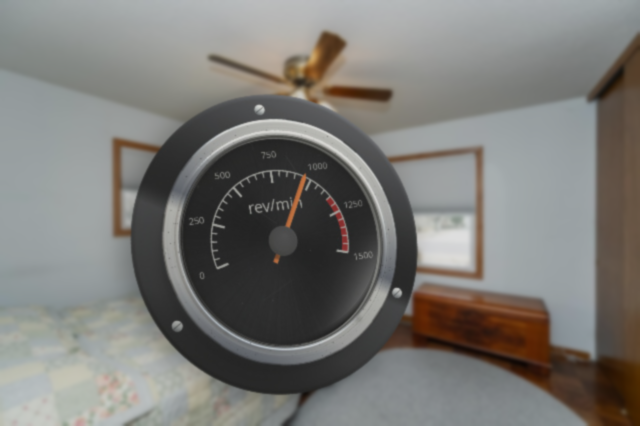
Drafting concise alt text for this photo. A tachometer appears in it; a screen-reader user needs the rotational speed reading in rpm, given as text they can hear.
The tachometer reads 950 rpm
